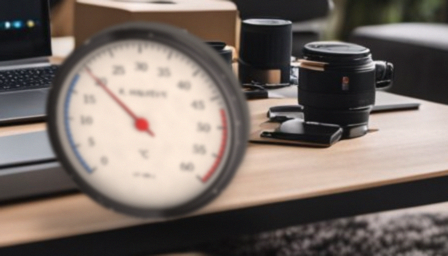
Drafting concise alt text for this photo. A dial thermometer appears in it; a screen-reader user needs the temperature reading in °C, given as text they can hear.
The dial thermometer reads 20 °C
